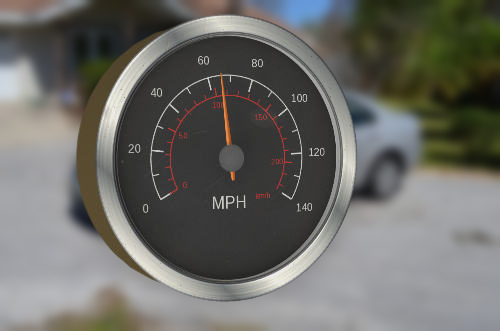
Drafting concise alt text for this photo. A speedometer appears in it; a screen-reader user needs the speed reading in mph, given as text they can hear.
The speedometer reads 65 mph
